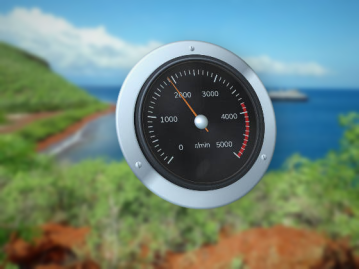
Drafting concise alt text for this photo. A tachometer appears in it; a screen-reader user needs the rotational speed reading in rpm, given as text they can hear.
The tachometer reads 1900 rpm
